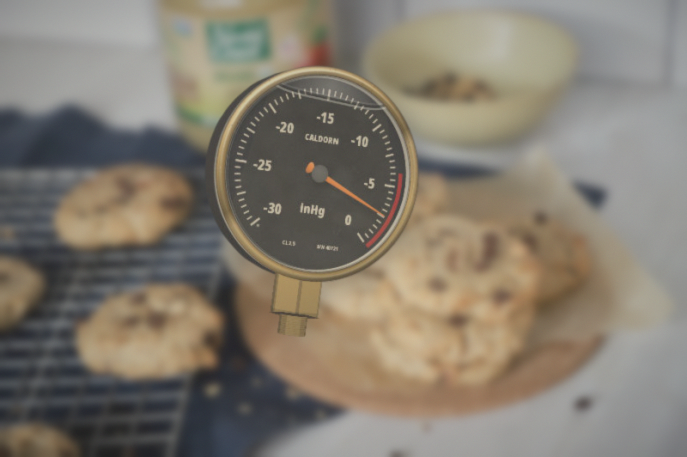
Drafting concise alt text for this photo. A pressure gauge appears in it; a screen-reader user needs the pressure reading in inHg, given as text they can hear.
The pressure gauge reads -2.5 inHg
